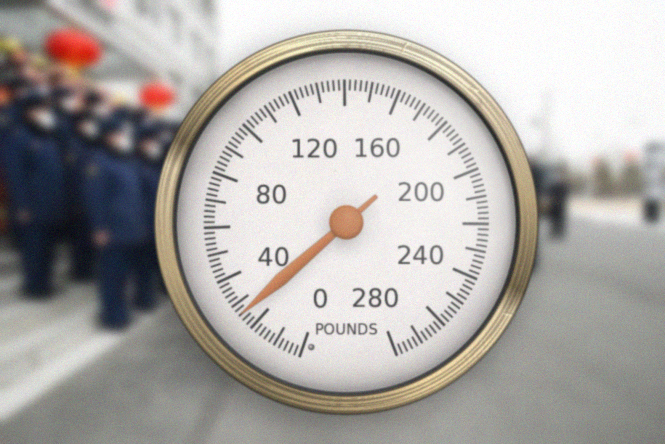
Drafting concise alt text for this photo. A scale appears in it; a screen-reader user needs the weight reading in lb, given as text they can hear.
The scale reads 26 lb
